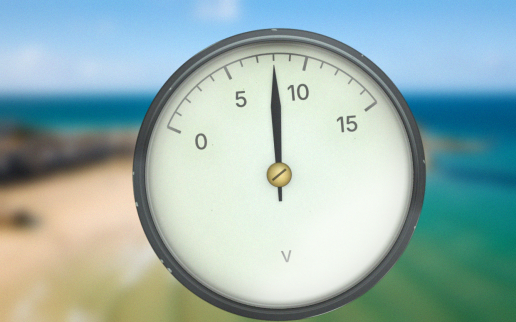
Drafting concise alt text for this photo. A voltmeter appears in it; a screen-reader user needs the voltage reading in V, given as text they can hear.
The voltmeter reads 8 V
